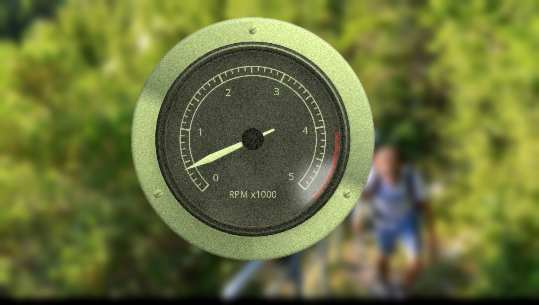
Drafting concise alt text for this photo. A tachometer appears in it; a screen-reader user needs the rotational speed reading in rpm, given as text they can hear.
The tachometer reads 400 rpm
